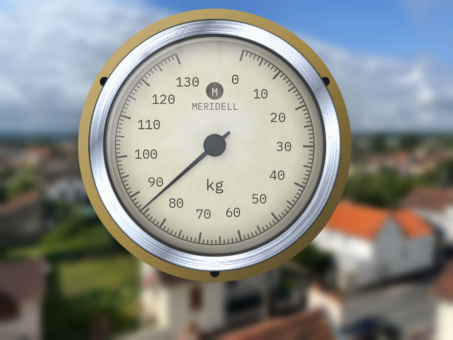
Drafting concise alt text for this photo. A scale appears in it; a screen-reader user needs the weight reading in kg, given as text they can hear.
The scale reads 86 kg
